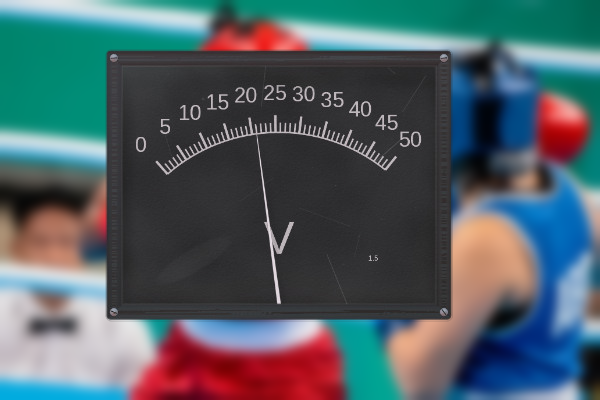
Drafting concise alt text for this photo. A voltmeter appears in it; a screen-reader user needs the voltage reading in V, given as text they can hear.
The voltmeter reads 21 V
